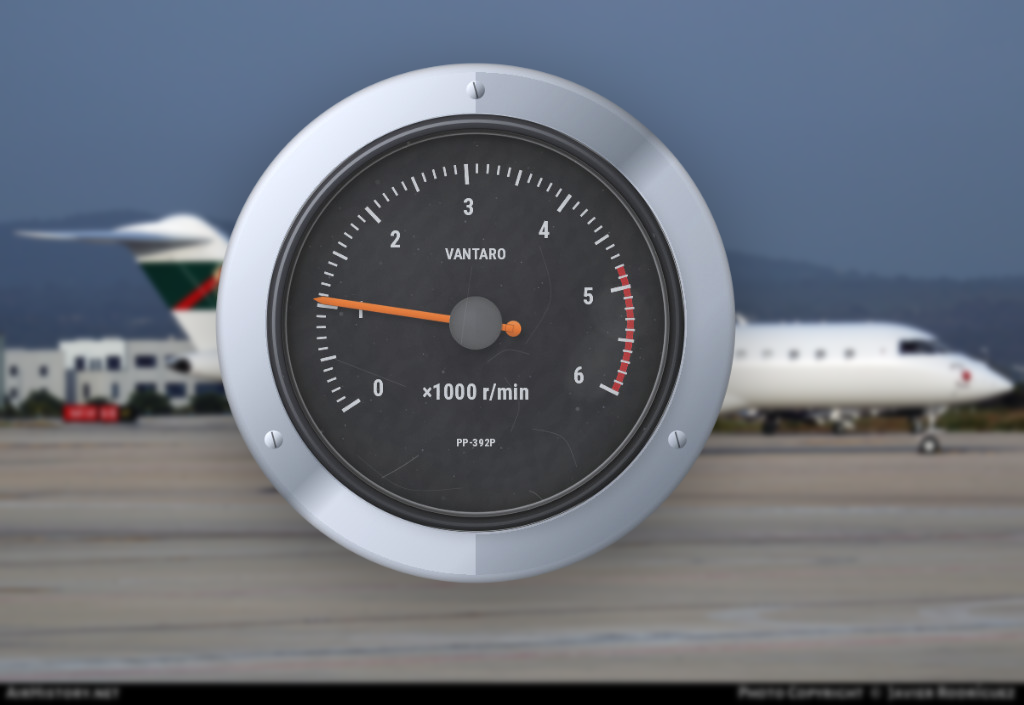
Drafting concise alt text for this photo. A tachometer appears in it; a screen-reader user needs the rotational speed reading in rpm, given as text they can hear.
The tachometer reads 1050 rpm
